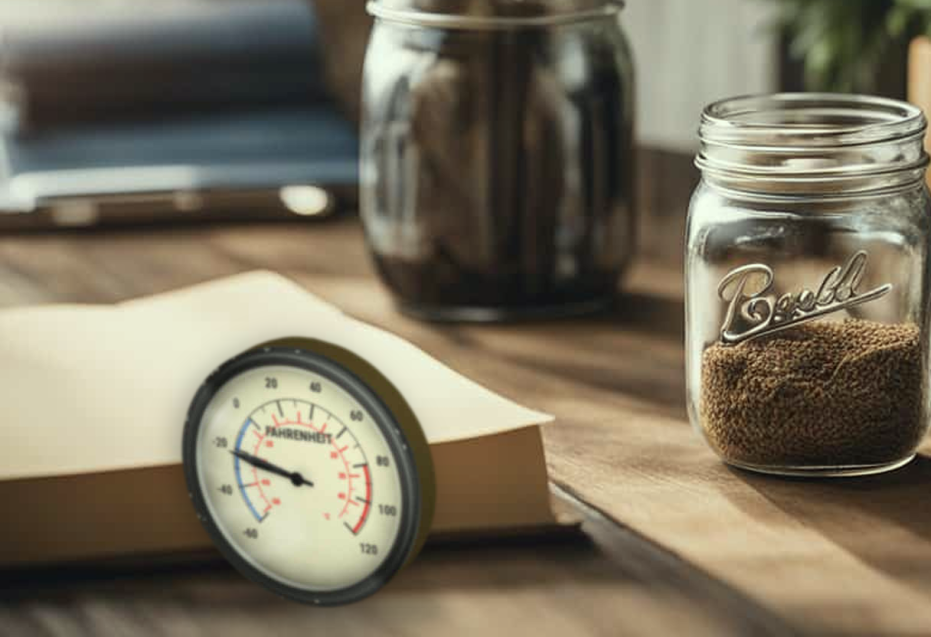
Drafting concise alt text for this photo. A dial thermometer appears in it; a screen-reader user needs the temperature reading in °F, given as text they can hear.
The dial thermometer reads -20 °F
